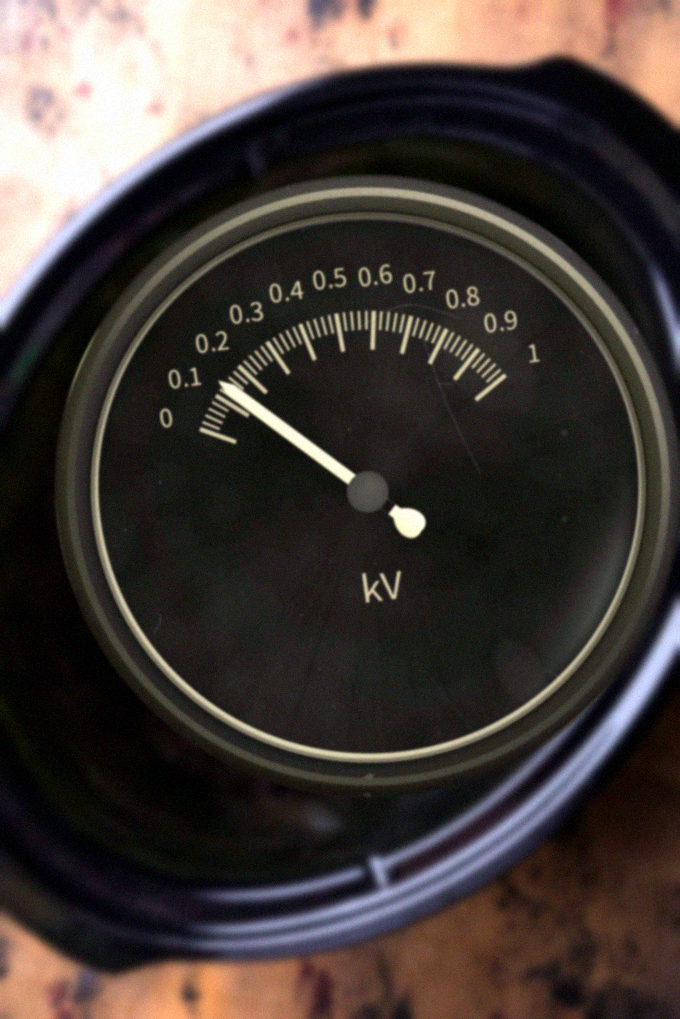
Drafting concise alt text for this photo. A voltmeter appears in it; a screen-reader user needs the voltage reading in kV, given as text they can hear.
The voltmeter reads 0.14 kV
